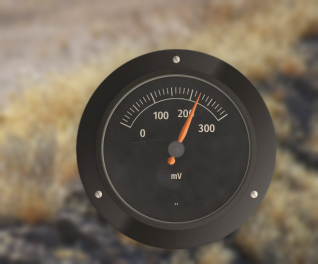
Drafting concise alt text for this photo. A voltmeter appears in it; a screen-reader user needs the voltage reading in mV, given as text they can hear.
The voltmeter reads 220 mV
